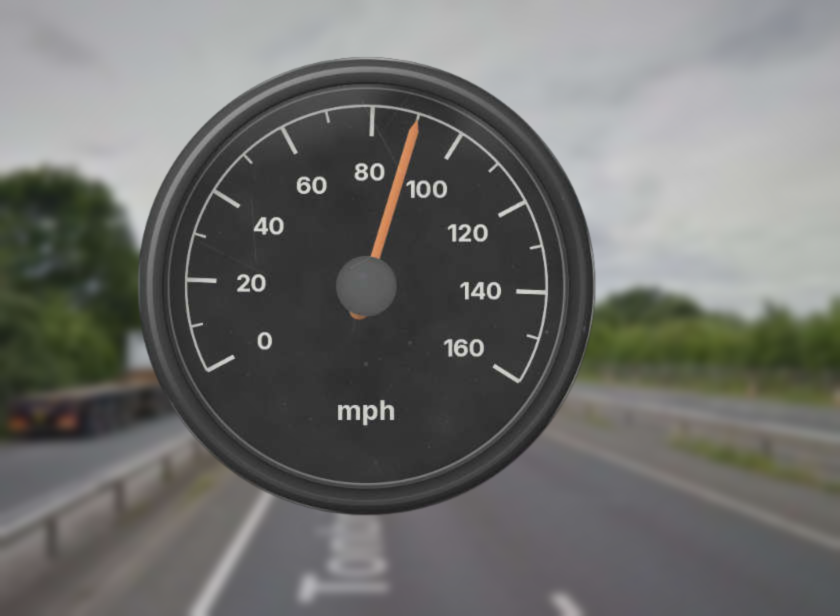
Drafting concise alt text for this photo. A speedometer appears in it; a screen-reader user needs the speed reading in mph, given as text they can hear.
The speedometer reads 90 mph
